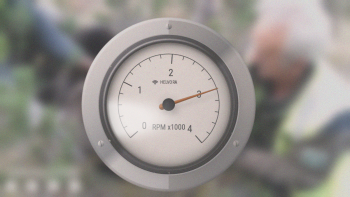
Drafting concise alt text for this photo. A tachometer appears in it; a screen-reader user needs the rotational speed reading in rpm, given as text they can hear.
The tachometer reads 3000 rpm
